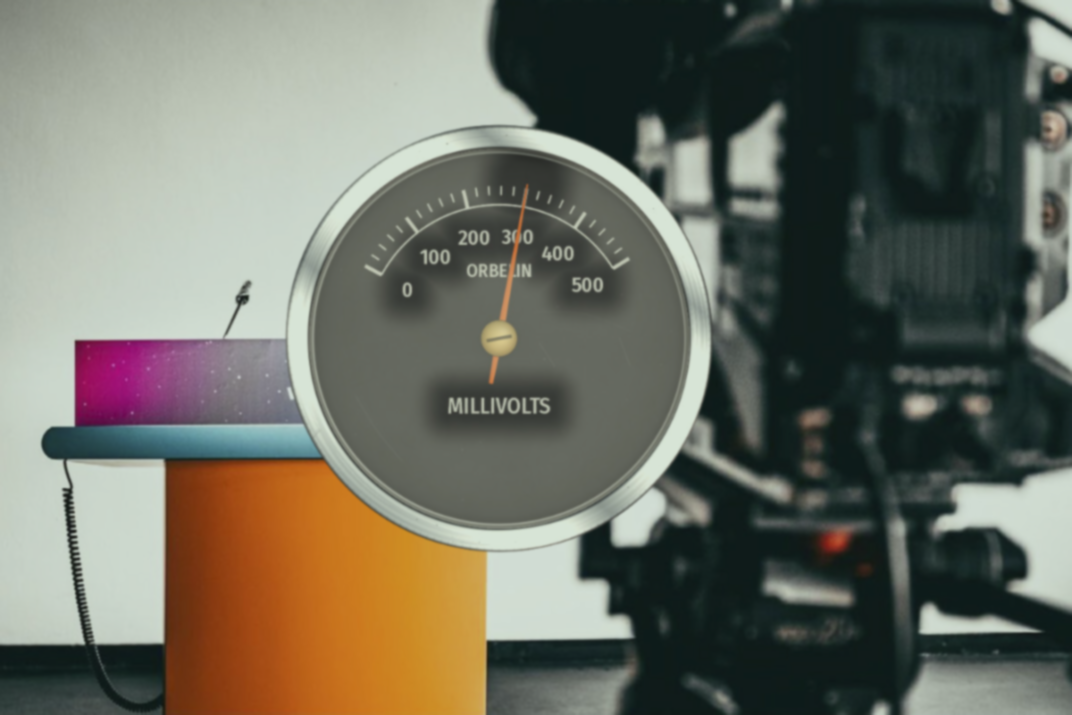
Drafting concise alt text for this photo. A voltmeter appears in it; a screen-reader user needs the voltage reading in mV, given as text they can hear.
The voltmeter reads 300 mV
